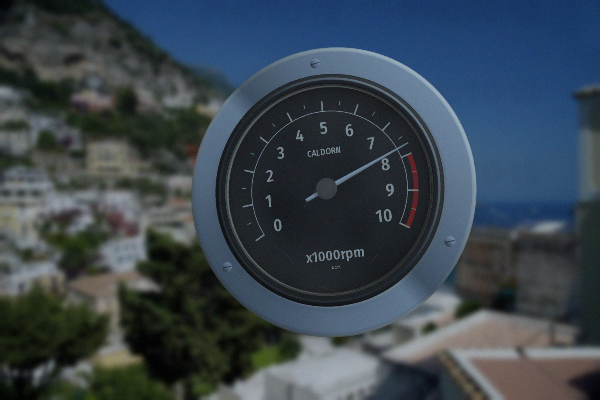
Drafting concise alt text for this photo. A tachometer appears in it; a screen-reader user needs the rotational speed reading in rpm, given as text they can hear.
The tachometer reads 7750 rpm
